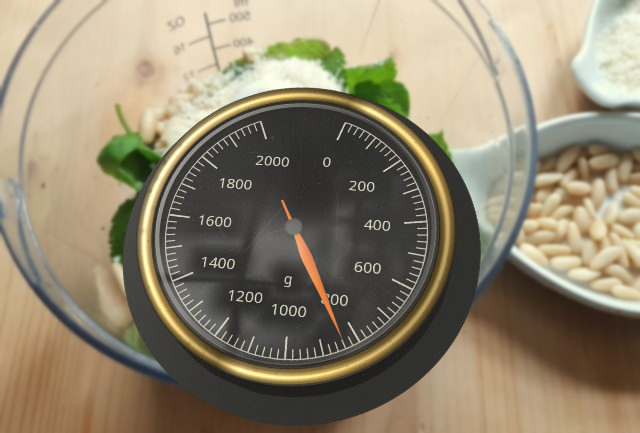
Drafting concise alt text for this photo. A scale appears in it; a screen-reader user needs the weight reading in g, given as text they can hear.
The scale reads 840 g
